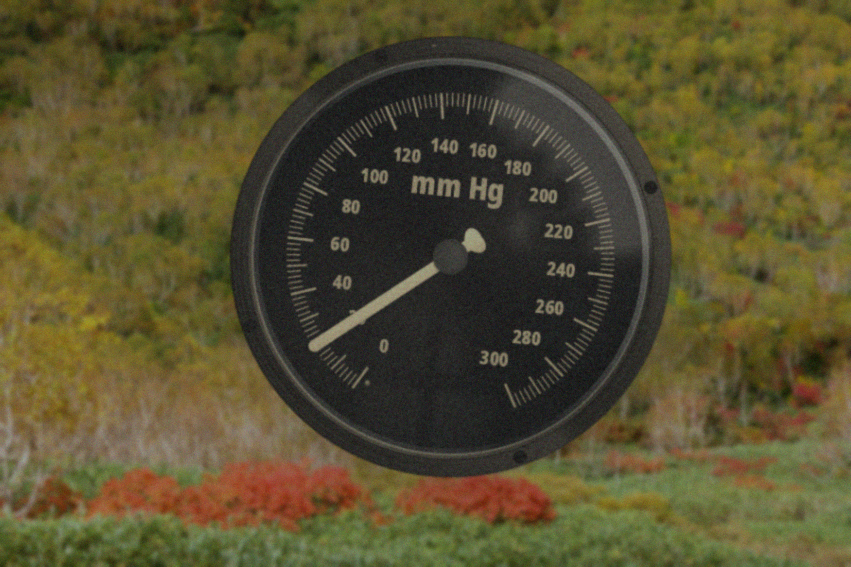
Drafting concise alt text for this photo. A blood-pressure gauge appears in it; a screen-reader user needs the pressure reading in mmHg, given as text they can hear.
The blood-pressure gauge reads 20 mmHg
